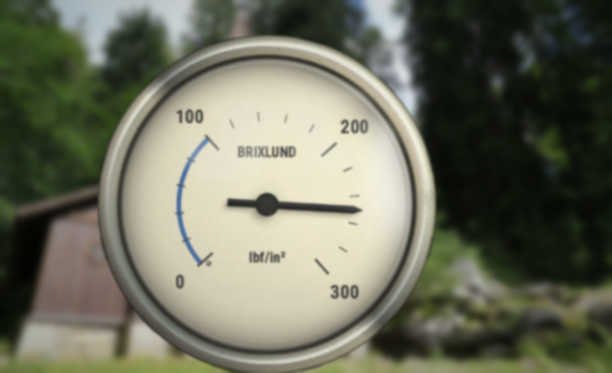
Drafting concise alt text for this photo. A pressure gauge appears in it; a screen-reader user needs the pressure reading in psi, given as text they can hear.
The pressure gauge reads 250 psi
